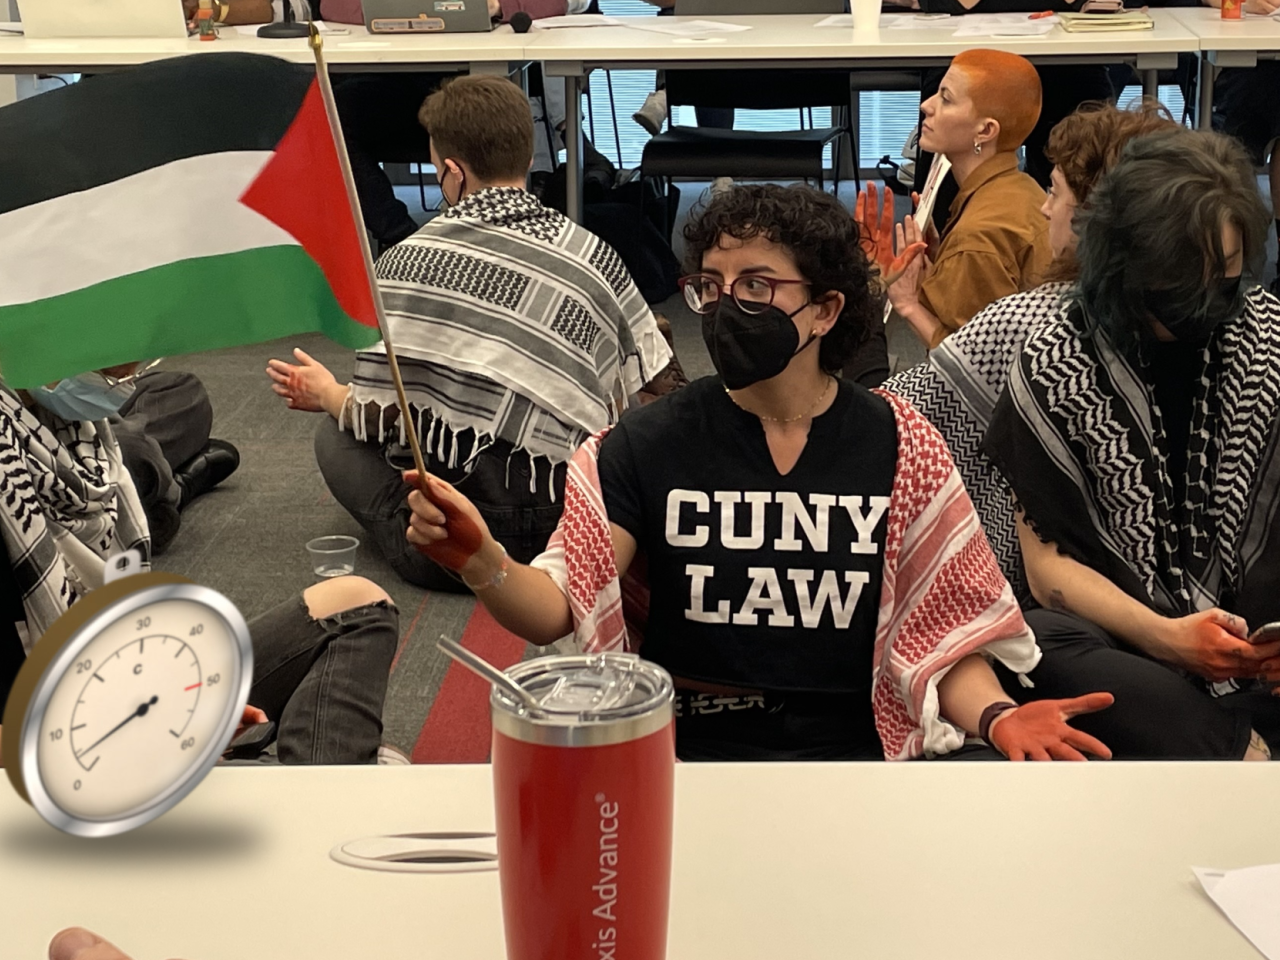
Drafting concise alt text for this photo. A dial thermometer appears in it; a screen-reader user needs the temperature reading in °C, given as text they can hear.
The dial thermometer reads 5 °C
